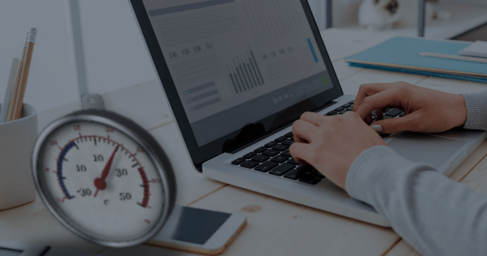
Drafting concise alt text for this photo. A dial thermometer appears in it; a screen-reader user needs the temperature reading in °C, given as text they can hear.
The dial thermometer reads 20 °C
